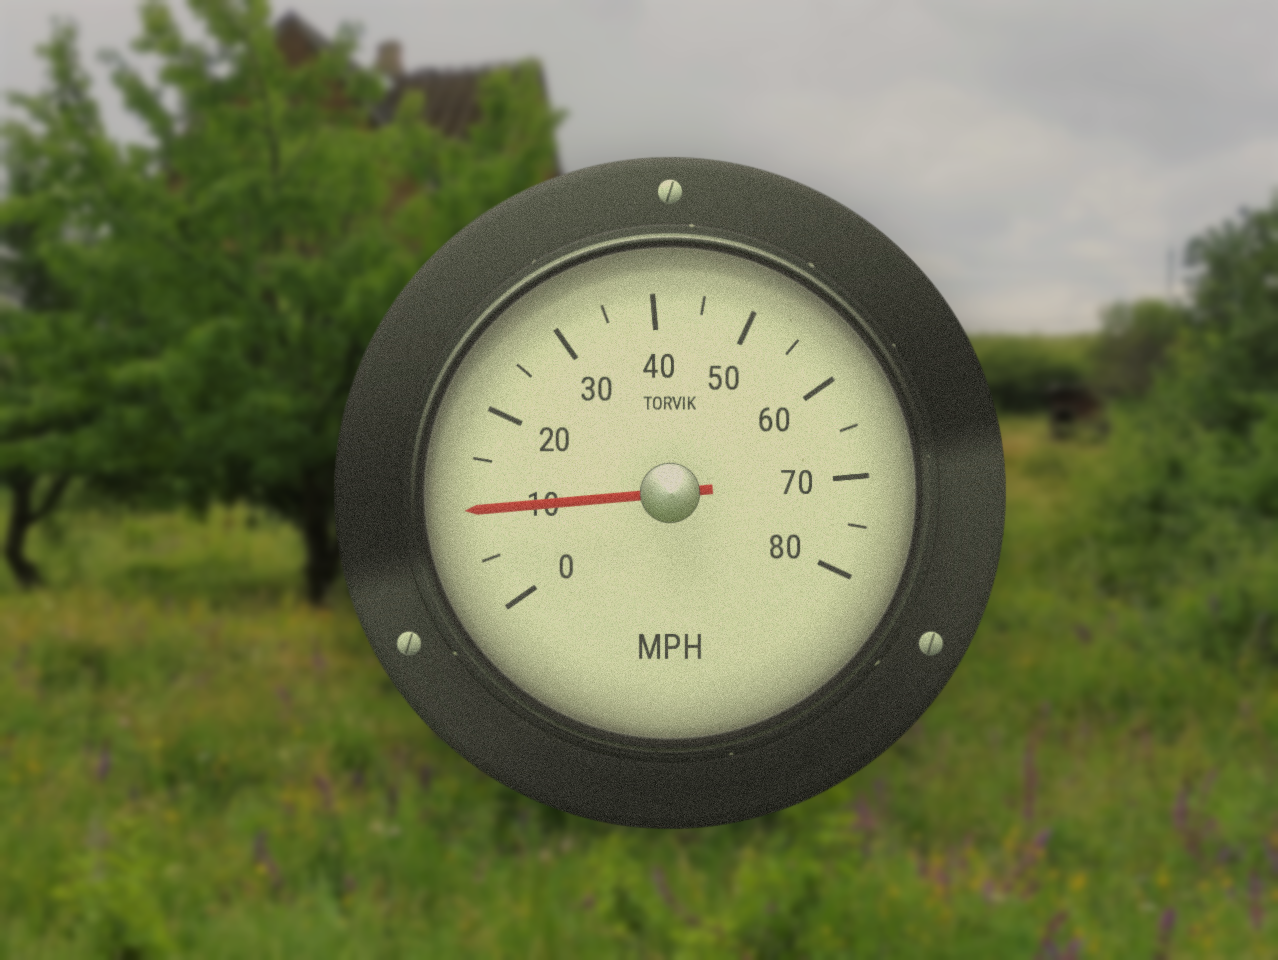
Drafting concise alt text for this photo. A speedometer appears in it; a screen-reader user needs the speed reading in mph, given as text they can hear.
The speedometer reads 10 mph
